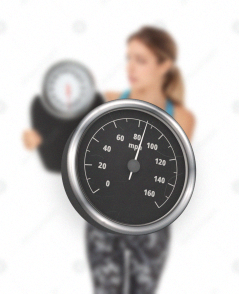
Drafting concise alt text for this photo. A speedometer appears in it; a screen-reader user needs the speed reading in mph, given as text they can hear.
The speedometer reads 85 mph
